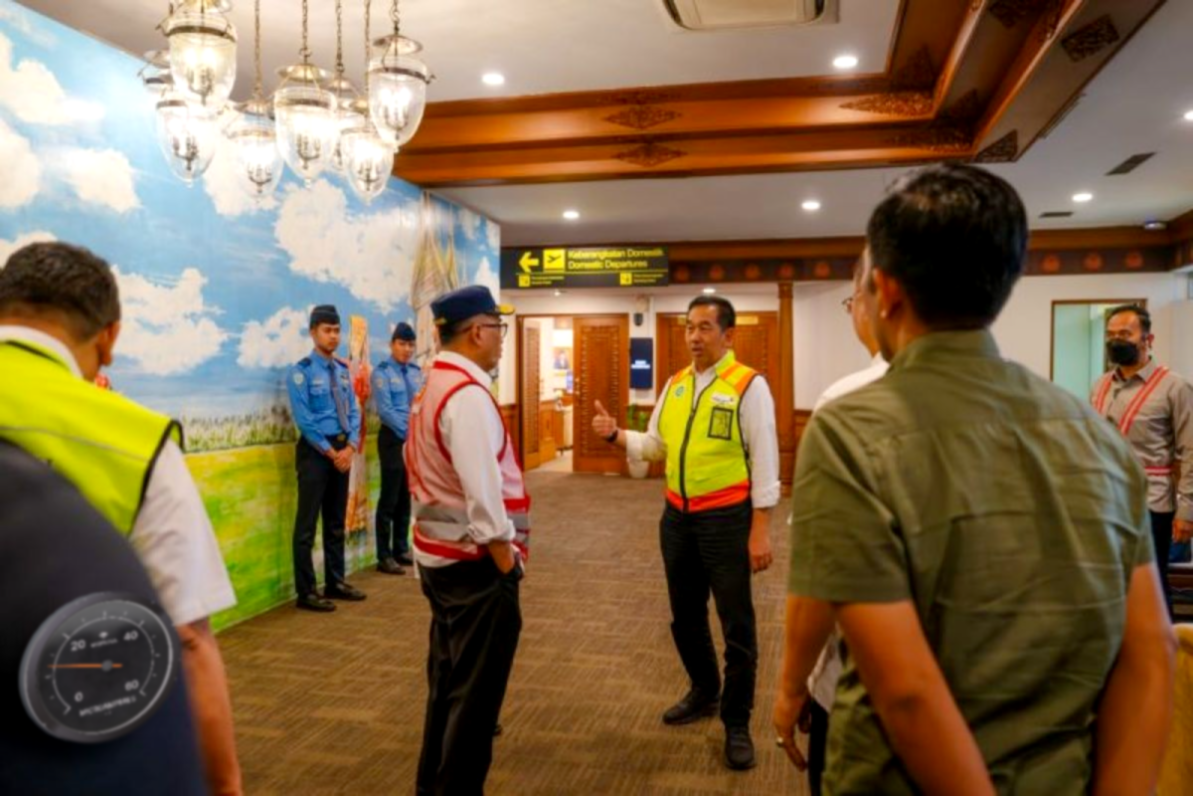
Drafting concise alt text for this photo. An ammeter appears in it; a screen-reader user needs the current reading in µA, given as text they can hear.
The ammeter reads 12.5 µA
